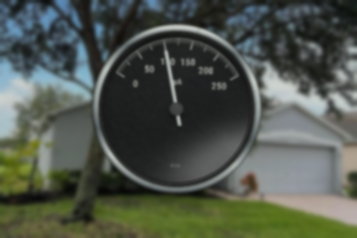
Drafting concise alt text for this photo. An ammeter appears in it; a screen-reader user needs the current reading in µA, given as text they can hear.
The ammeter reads 100 µA
